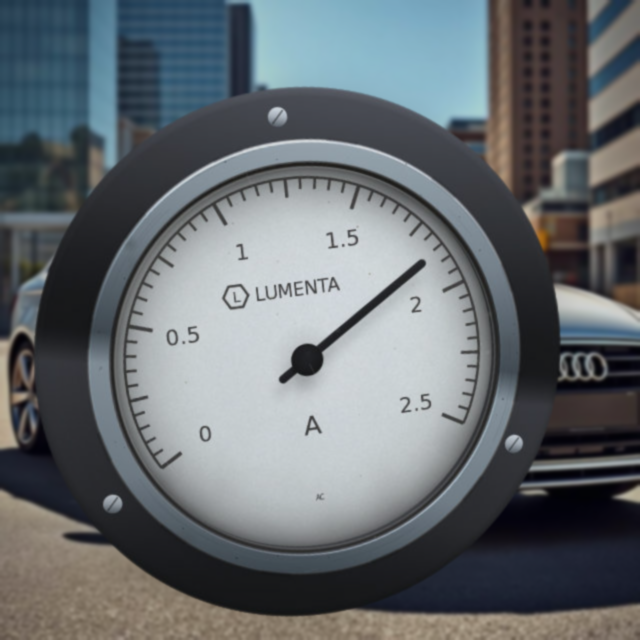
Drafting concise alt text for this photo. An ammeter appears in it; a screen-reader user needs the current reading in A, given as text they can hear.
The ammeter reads 1.85 A
